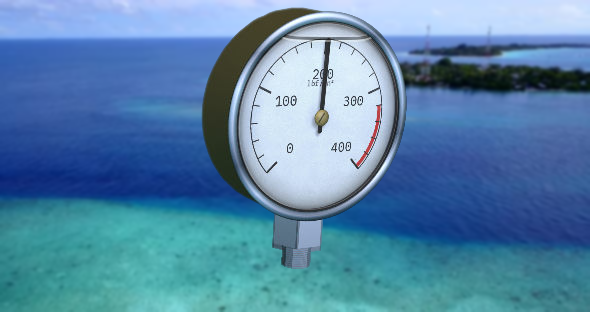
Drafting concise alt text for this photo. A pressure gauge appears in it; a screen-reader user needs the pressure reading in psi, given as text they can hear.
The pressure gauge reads 200 psi
